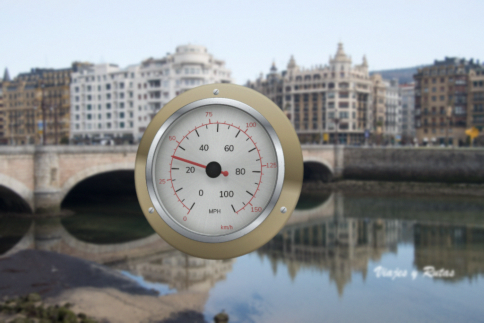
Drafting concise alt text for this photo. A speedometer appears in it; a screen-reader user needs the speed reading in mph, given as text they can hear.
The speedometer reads 25 mph
